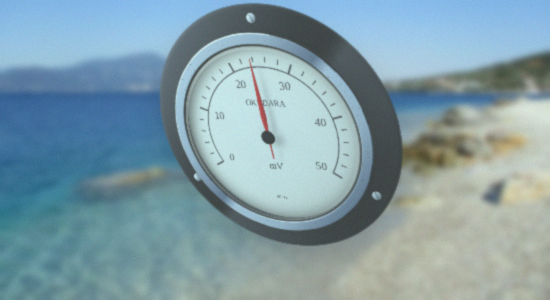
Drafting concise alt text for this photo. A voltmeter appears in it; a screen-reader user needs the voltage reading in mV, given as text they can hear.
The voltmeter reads 24 mV
